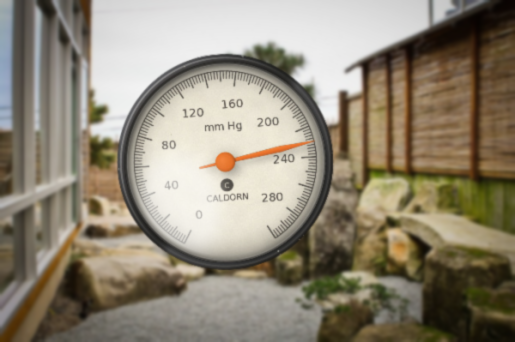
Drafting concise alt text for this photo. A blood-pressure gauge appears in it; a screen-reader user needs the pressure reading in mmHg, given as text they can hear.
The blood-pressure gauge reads 230 mmHg
